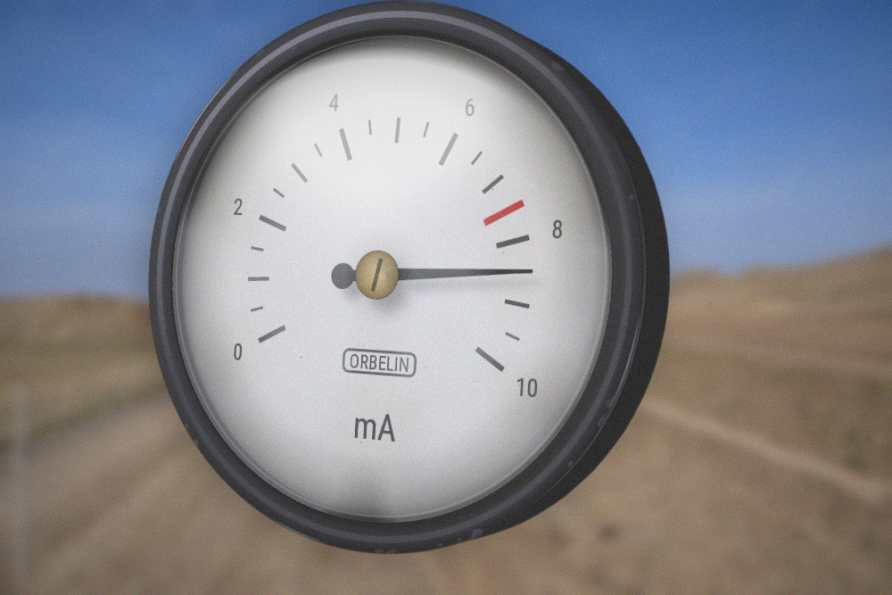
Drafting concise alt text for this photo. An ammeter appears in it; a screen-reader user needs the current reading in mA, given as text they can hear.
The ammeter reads 8.5 mA
